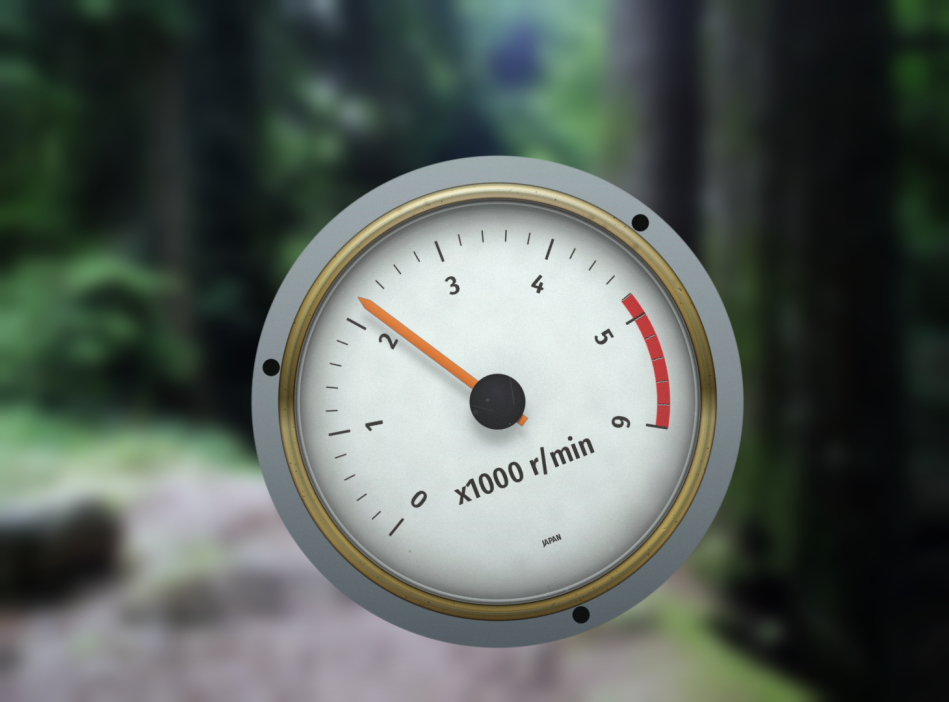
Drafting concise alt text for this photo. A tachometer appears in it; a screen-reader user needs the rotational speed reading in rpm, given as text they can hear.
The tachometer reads 2200 rpm
